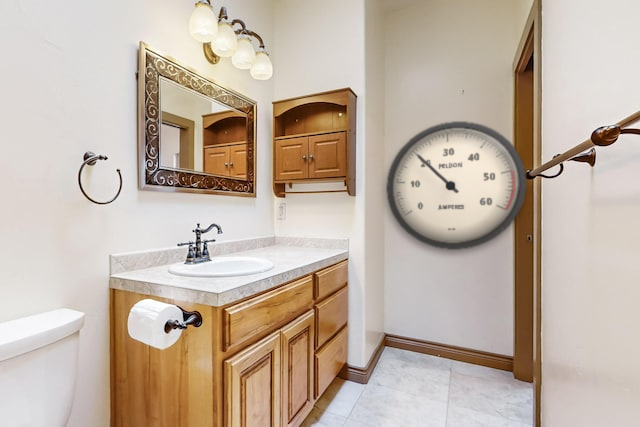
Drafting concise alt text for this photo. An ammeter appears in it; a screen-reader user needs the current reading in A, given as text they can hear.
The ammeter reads 20 A
